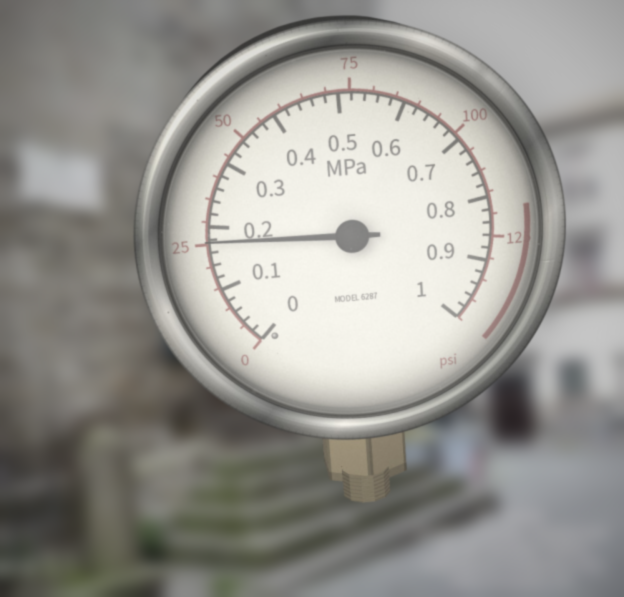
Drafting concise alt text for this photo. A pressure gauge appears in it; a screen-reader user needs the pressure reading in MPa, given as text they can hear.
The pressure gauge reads 0.18 MPa
